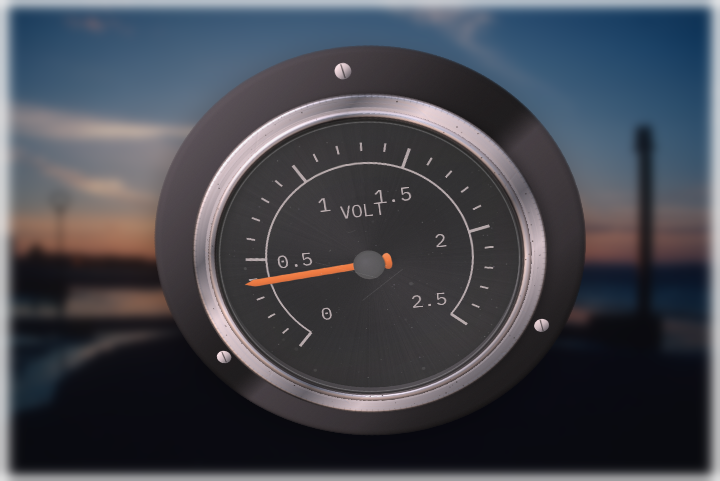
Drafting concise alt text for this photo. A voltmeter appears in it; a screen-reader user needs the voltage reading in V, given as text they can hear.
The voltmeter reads 0.4 V
